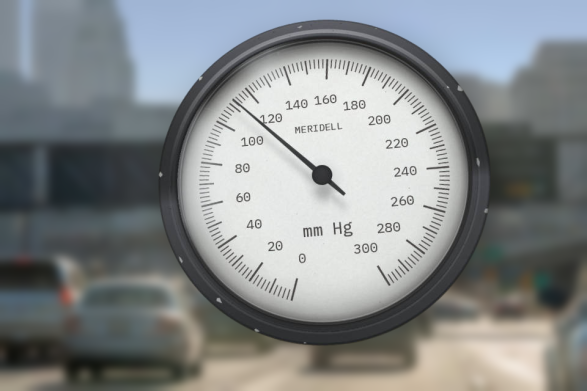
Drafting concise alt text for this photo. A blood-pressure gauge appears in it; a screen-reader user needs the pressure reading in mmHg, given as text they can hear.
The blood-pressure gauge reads 112 mmHg
